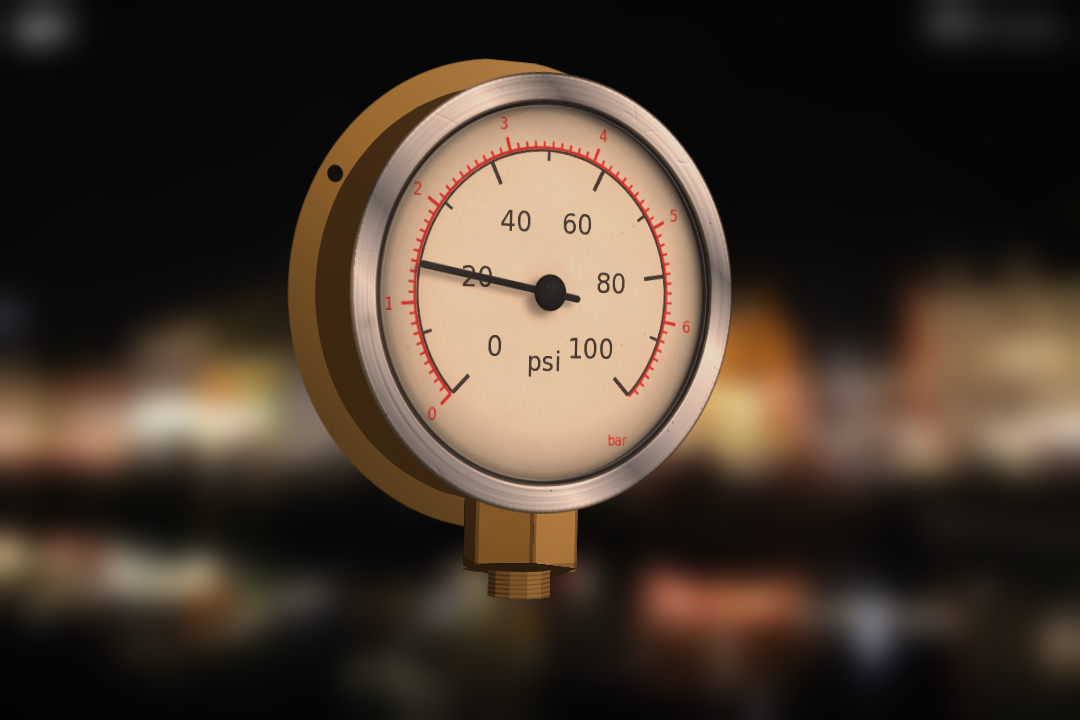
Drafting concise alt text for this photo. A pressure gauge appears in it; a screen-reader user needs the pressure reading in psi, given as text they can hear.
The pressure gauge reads 20 psi
